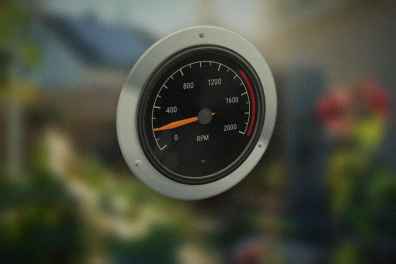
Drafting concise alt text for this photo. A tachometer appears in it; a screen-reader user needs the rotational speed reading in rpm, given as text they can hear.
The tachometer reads 200 rpm
